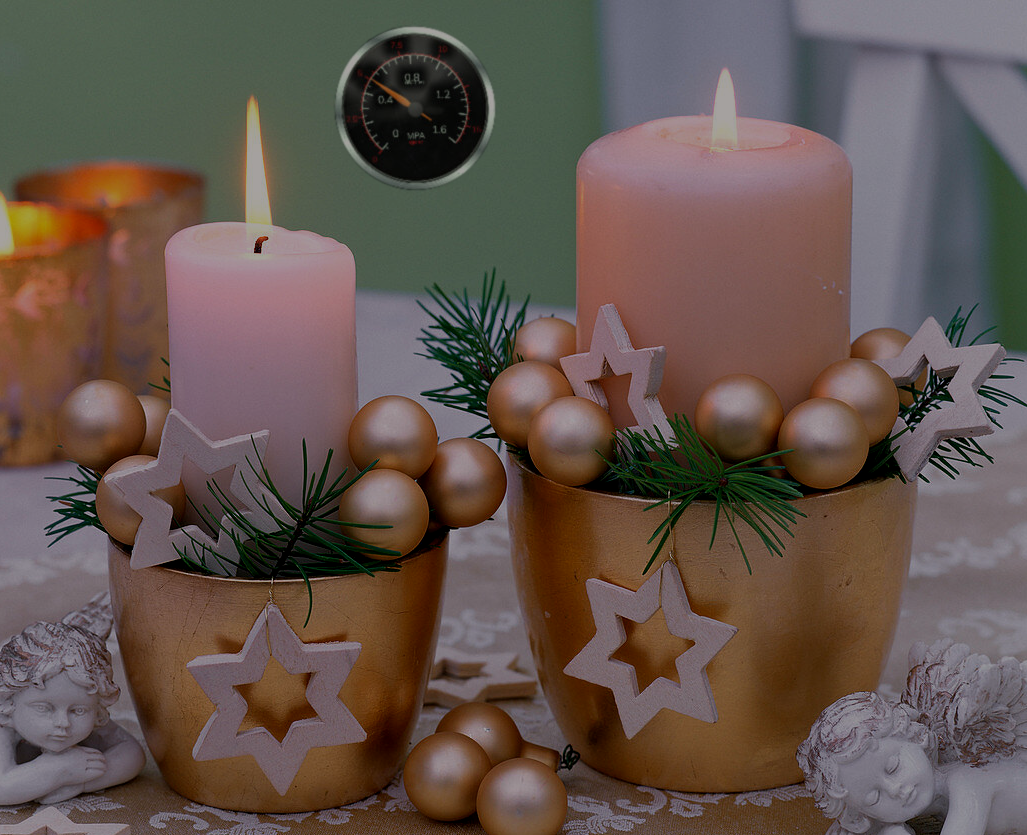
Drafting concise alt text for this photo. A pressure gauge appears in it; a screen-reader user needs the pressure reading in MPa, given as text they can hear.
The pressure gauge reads 0.5 MPa
